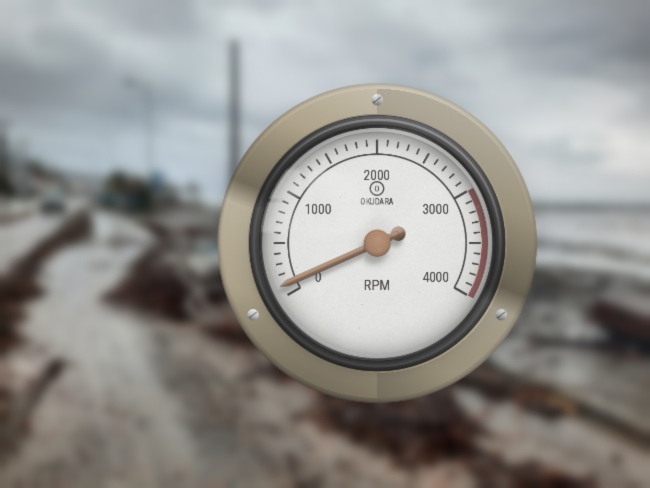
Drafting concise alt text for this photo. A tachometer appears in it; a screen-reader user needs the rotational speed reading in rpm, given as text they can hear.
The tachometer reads 100 rpm
